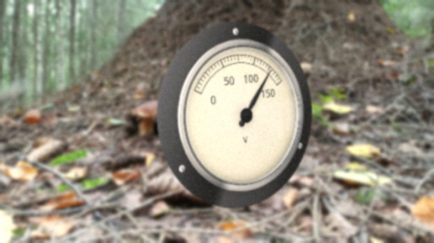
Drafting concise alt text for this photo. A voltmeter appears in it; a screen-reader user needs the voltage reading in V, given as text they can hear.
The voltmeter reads 125 V
